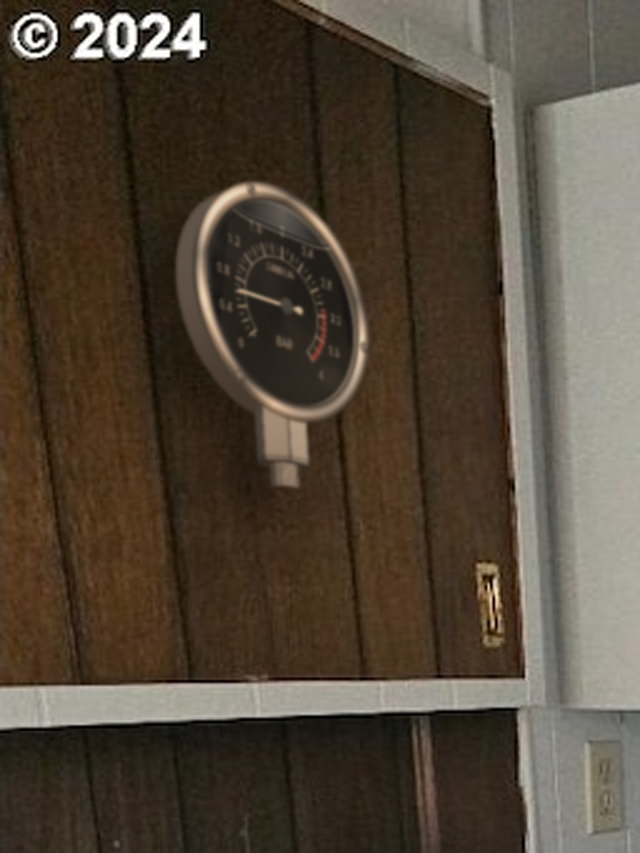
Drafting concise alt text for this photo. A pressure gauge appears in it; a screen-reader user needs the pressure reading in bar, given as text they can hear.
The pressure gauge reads 0.6 bar
